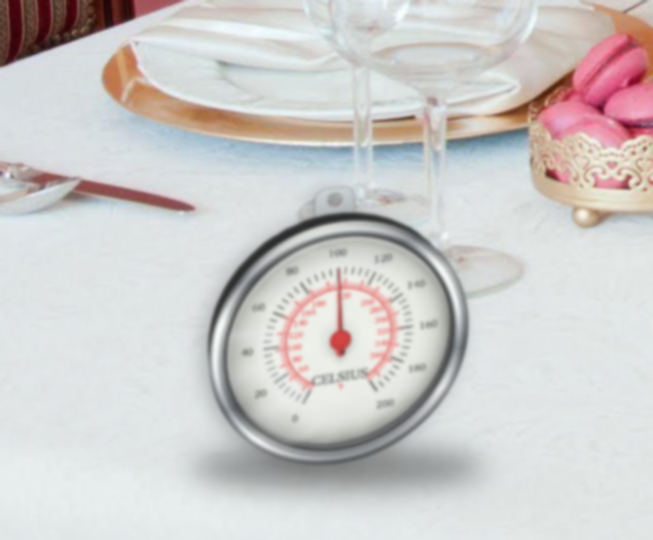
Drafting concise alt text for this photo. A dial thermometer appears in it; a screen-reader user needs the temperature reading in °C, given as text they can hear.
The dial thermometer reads 100 °C
